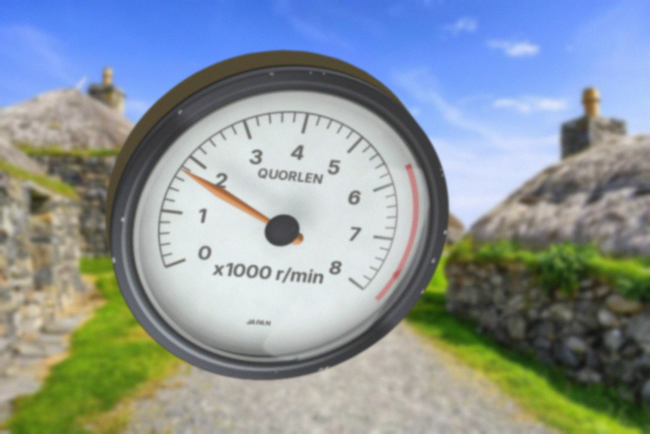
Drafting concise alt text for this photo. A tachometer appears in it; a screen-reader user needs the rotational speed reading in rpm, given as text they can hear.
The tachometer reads 1800 rpm
